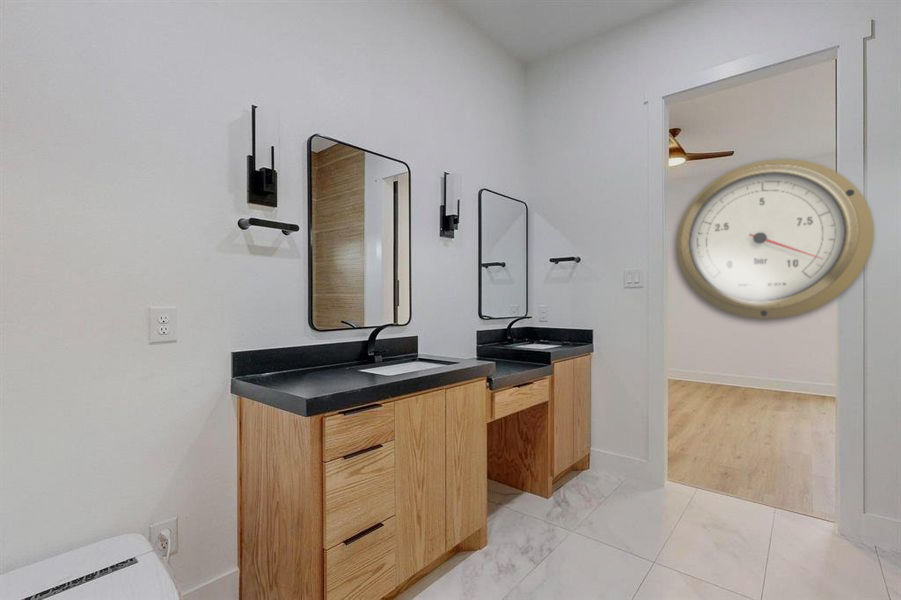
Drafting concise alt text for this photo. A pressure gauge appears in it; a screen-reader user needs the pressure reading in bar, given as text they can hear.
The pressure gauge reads 9.25 bar
